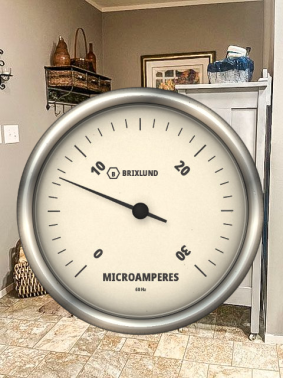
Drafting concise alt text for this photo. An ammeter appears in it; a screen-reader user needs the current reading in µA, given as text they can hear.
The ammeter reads 7.5 µA
